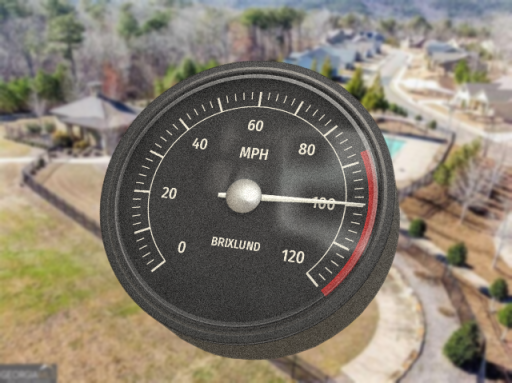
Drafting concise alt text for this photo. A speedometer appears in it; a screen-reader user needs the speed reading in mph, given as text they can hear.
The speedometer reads 100 mph
